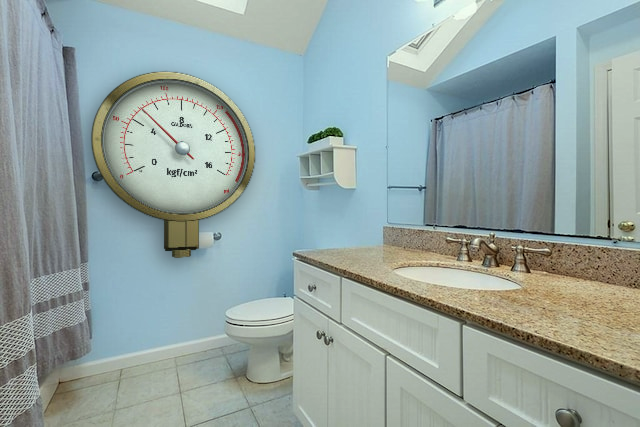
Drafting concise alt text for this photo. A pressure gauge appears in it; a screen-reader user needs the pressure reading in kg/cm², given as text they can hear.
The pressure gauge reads 5 kg/cm²
